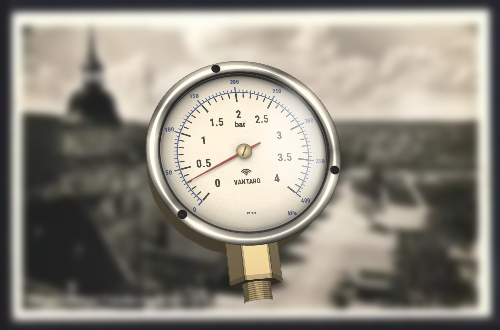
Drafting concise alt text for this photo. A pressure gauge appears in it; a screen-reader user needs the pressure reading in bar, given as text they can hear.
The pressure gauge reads 0.3 bar
